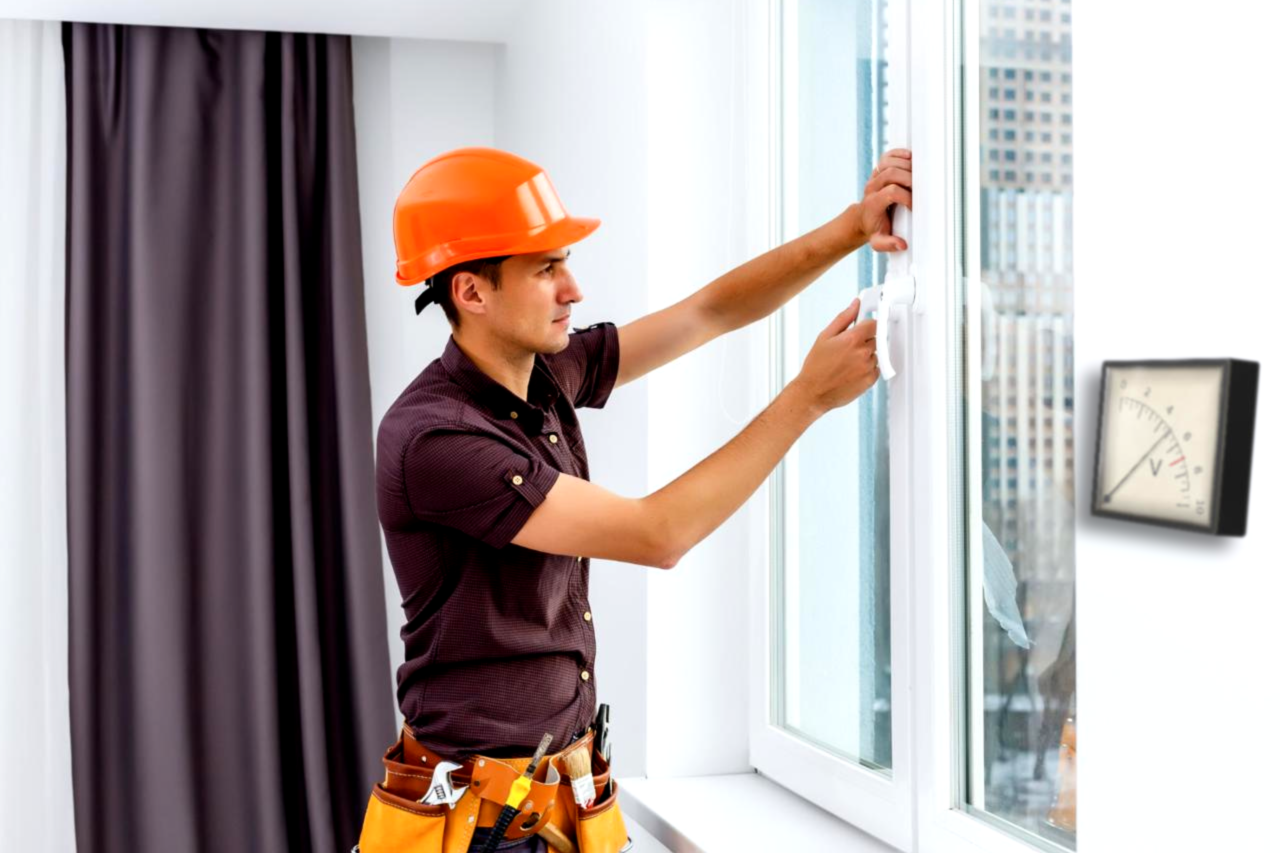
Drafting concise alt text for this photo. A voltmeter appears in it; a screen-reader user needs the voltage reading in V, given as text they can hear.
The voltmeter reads 5 V
